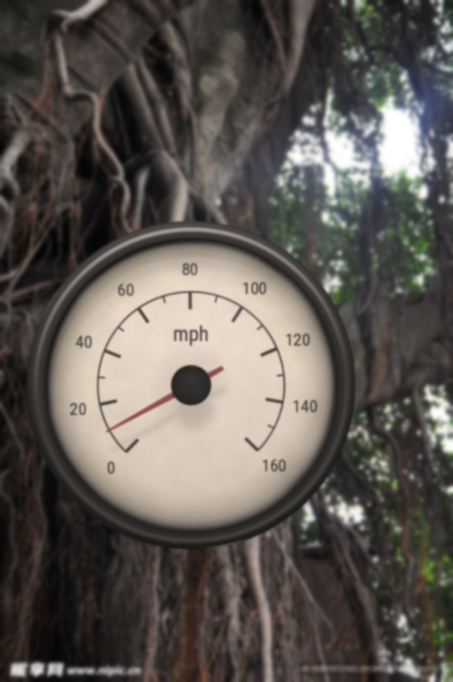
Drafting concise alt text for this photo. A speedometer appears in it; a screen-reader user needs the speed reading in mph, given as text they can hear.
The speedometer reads 10 mph
